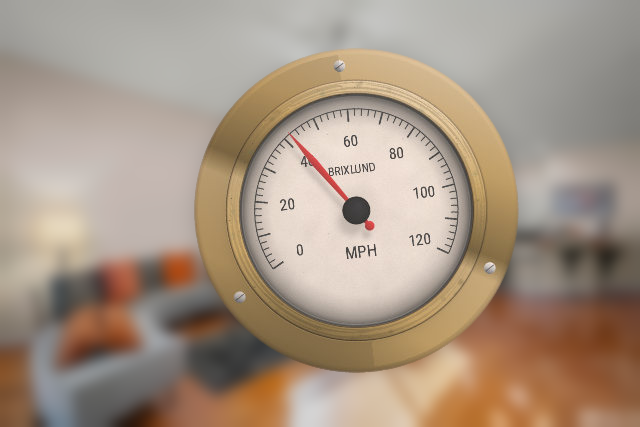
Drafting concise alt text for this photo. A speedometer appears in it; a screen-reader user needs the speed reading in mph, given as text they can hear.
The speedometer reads 42 mph
